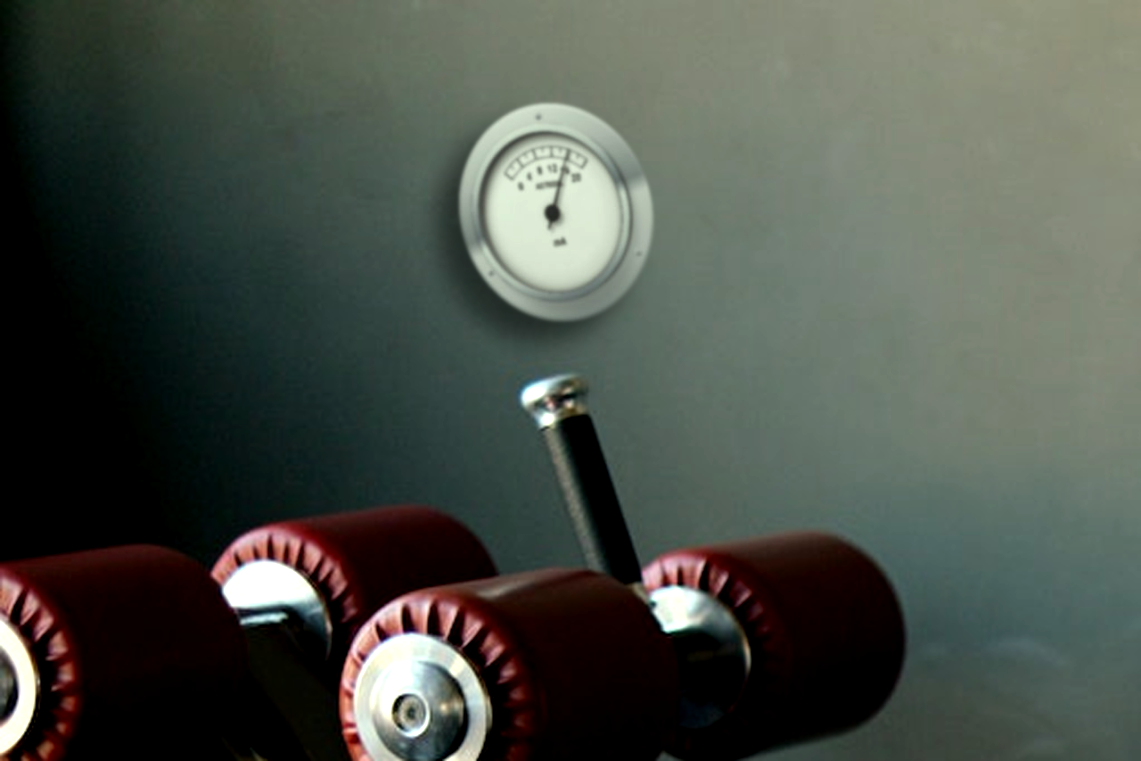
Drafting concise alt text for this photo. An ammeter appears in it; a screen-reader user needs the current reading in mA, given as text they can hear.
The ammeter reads 16 mA
